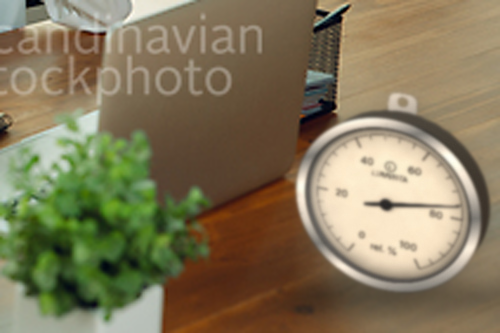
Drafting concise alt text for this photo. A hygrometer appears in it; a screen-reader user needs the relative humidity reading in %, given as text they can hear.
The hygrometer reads 76 %
